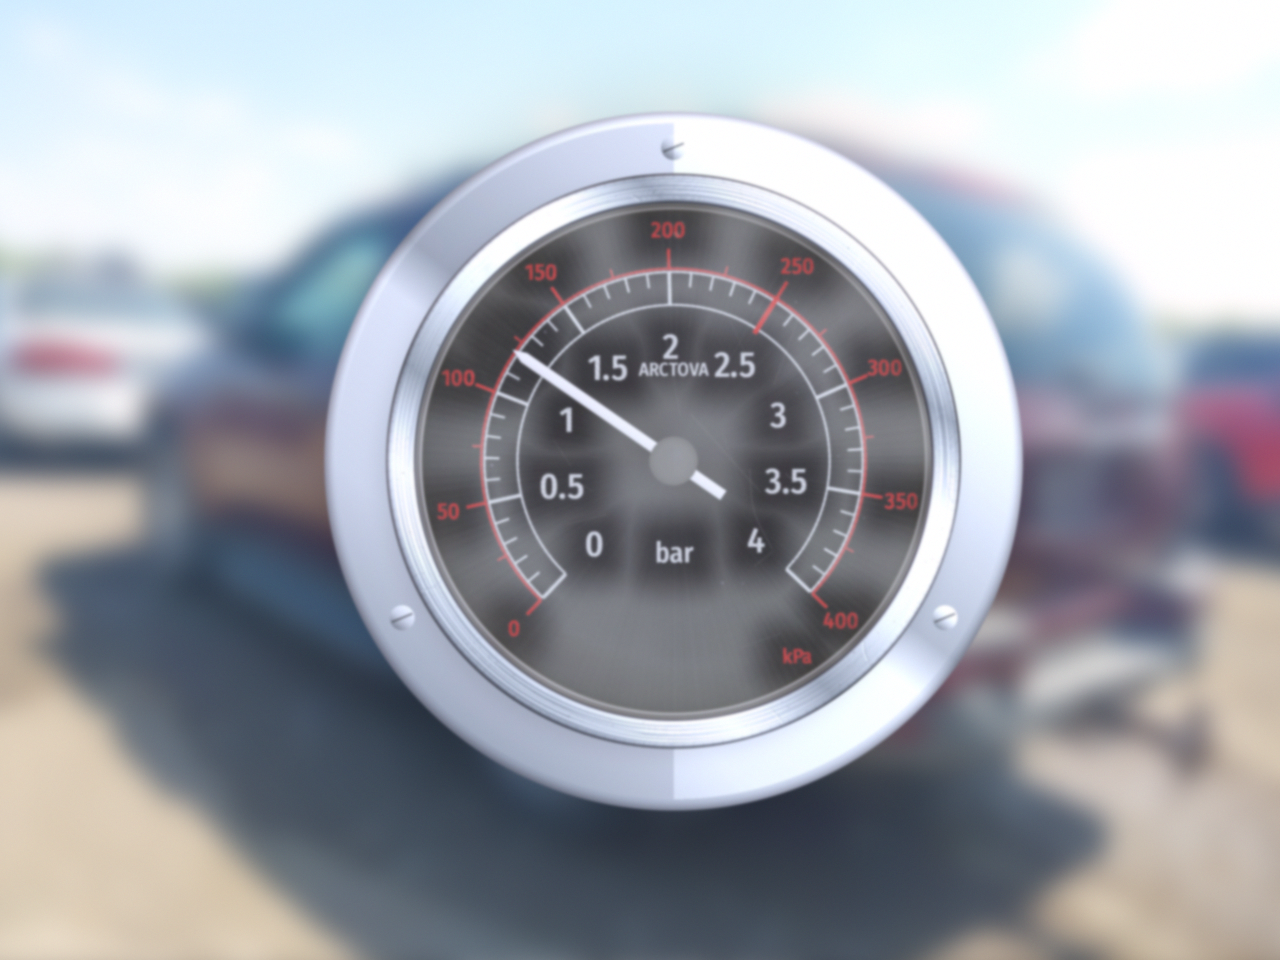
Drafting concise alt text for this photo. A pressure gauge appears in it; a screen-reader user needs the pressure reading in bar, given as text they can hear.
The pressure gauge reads 1.2 bar
